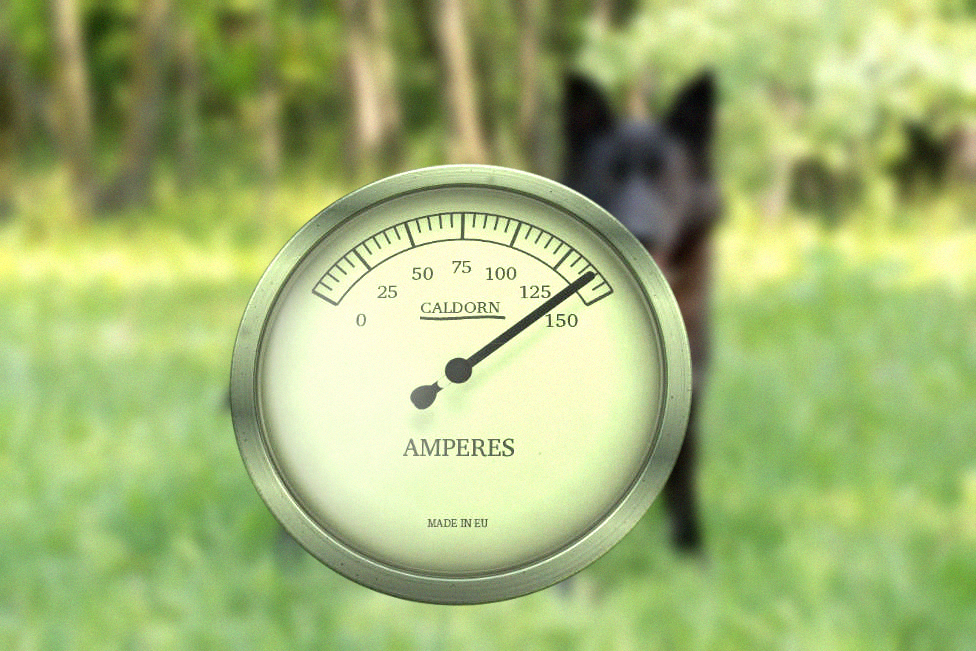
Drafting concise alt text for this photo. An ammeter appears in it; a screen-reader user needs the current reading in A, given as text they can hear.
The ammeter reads 140 A
